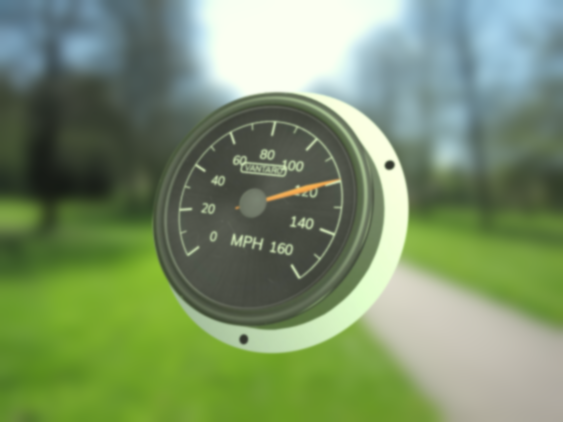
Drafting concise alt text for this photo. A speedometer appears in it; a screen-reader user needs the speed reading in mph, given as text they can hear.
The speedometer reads 120 mph
